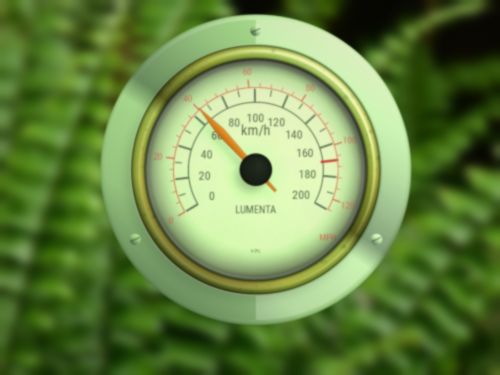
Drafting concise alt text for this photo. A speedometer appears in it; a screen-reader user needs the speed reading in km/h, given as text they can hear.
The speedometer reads 65 km/h
